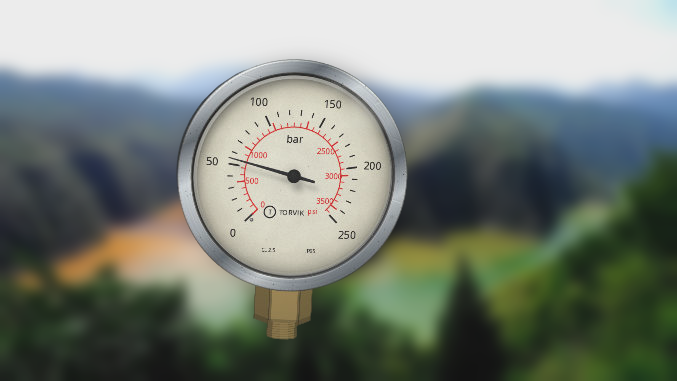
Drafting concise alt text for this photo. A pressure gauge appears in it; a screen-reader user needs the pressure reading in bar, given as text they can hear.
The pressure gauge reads 55 bar
